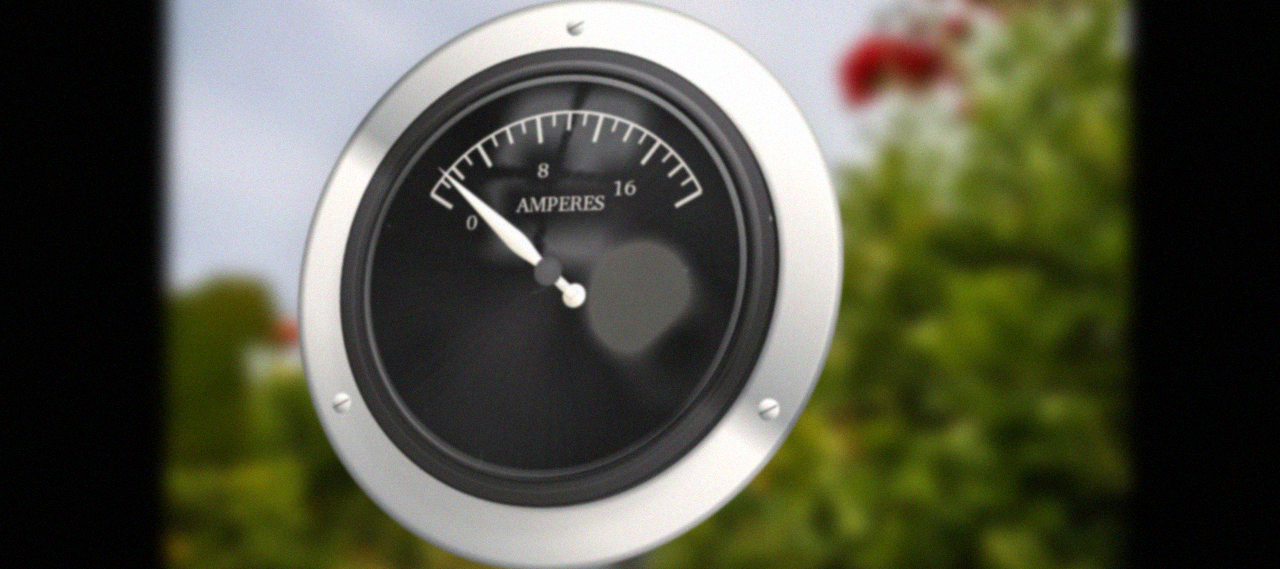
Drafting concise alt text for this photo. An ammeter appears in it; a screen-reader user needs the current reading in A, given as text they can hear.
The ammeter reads 1.5 A
